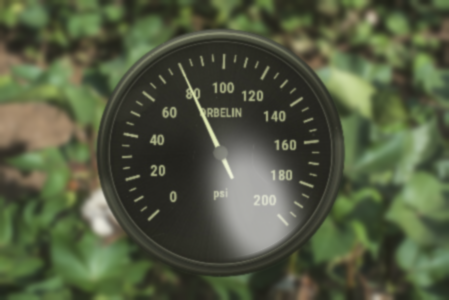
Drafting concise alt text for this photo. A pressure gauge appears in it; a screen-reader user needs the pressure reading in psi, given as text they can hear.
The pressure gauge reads 80 psi
